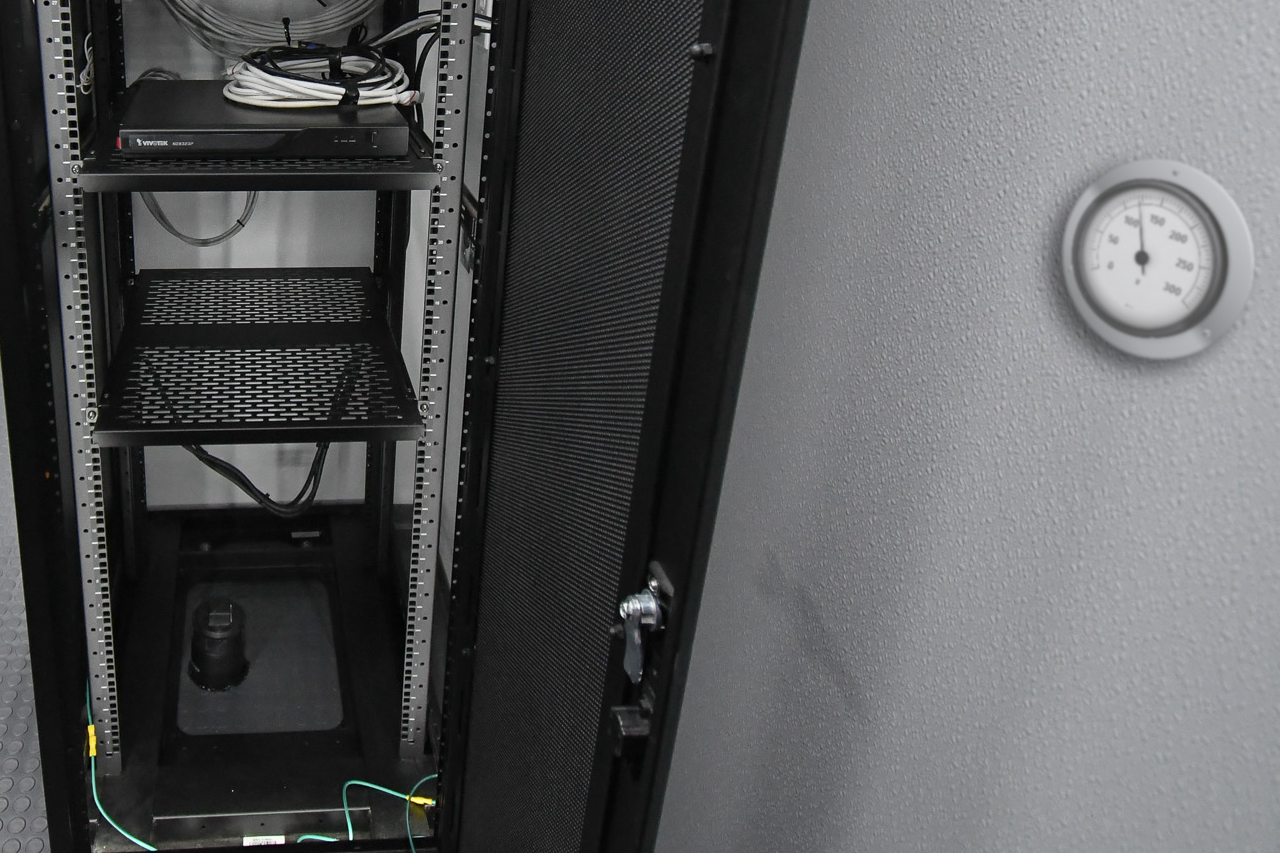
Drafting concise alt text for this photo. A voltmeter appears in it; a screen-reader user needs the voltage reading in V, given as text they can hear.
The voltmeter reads 125 V
